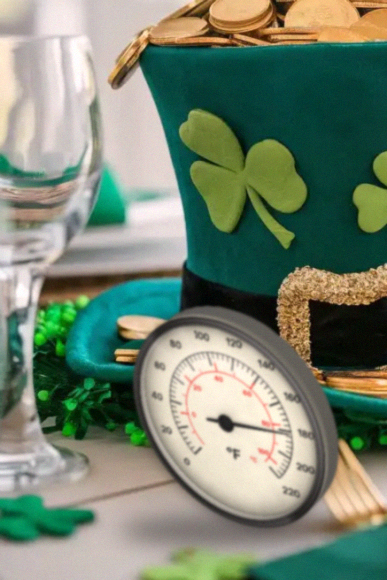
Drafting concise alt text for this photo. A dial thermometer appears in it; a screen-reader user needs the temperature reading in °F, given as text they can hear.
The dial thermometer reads 180 °F
